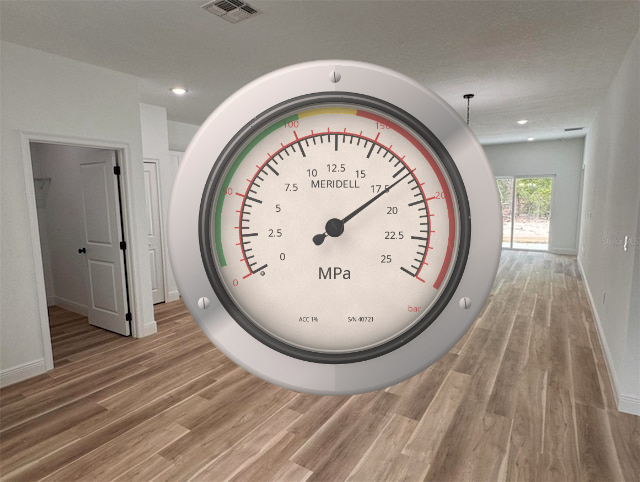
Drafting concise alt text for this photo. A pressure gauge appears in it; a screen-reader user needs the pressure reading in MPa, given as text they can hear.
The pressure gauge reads 18 MPa
